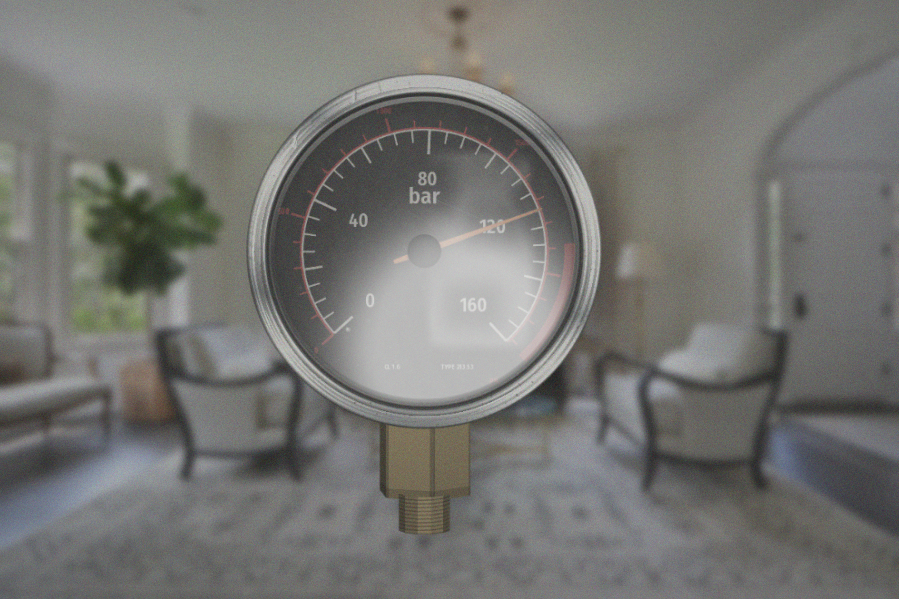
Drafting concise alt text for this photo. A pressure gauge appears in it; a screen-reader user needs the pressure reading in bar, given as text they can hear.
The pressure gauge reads 120 bar
